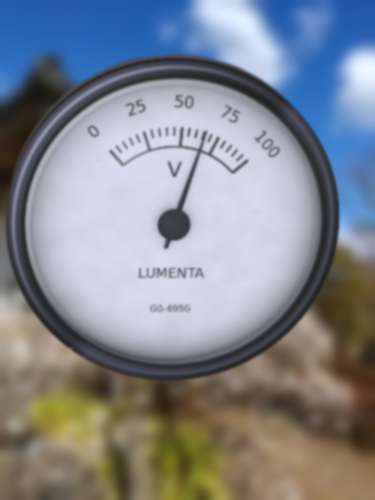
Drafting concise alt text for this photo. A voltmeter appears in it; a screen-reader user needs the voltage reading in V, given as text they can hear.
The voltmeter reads 65 V
